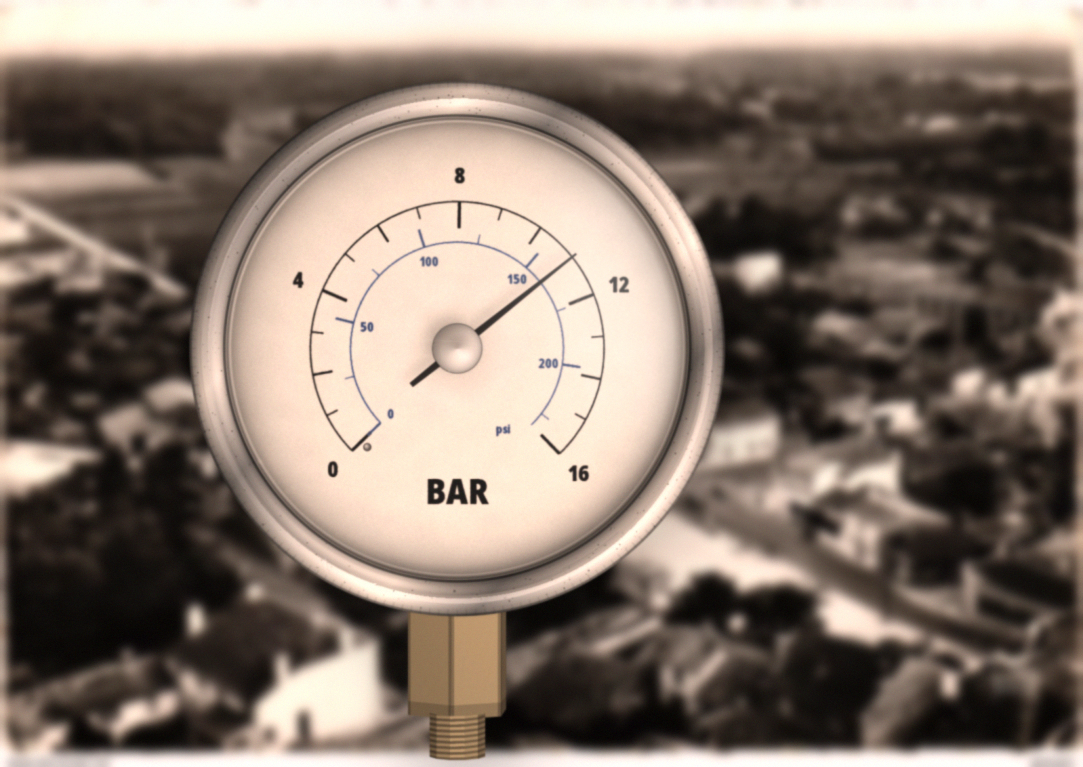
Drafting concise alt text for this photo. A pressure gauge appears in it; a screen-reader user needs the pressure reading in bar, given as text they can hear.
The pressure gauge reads 11 bar
